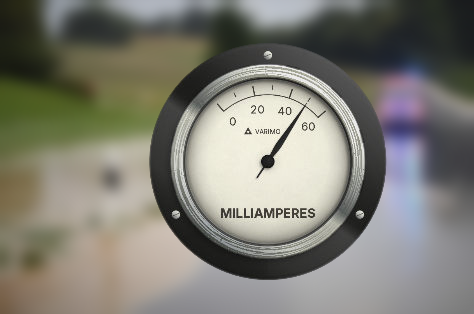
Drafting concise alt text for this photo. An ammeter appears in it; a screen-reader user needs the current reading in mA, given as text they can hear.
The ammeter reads 50 mA
